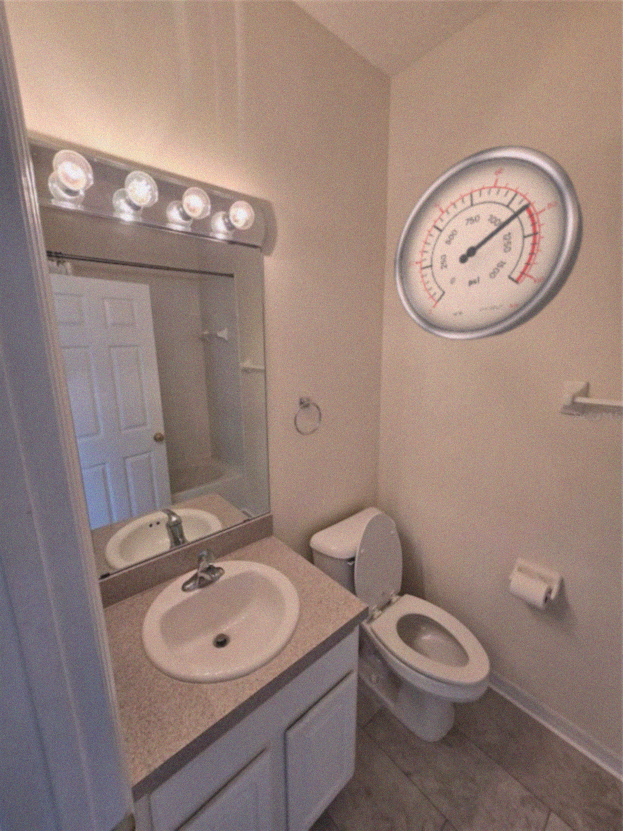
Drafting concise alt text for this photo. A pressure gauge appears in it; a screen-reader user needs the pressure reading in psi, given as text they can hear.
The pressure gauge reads 1100 psi
